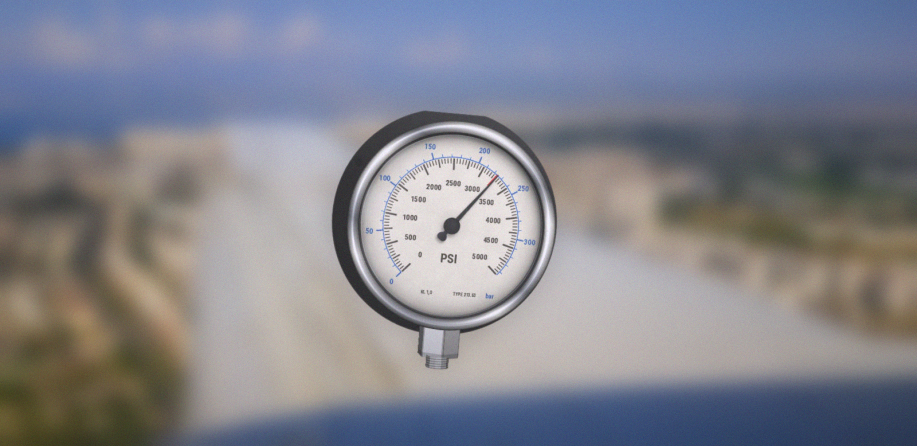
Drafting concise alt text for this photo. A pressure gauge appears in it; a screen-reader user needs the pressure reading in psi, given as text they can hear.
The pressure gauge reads 3250 psi
